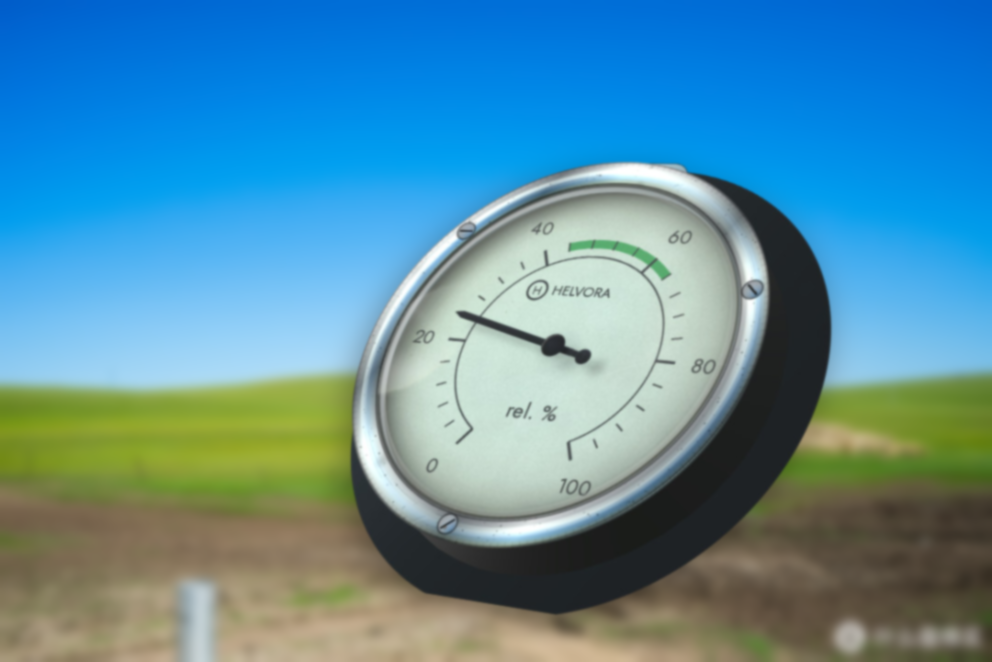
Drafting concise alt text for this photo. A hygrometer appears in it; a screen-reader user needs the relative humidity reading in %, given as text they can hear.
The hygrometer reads 24 %
